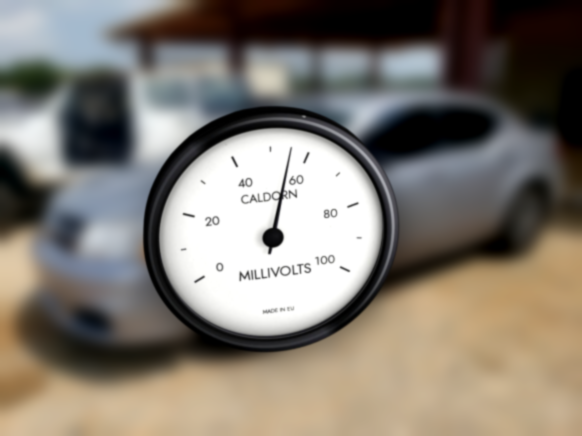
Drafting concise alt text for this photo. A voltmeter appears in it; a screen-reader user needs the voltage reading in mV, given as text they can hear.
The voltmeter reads 55 mV
